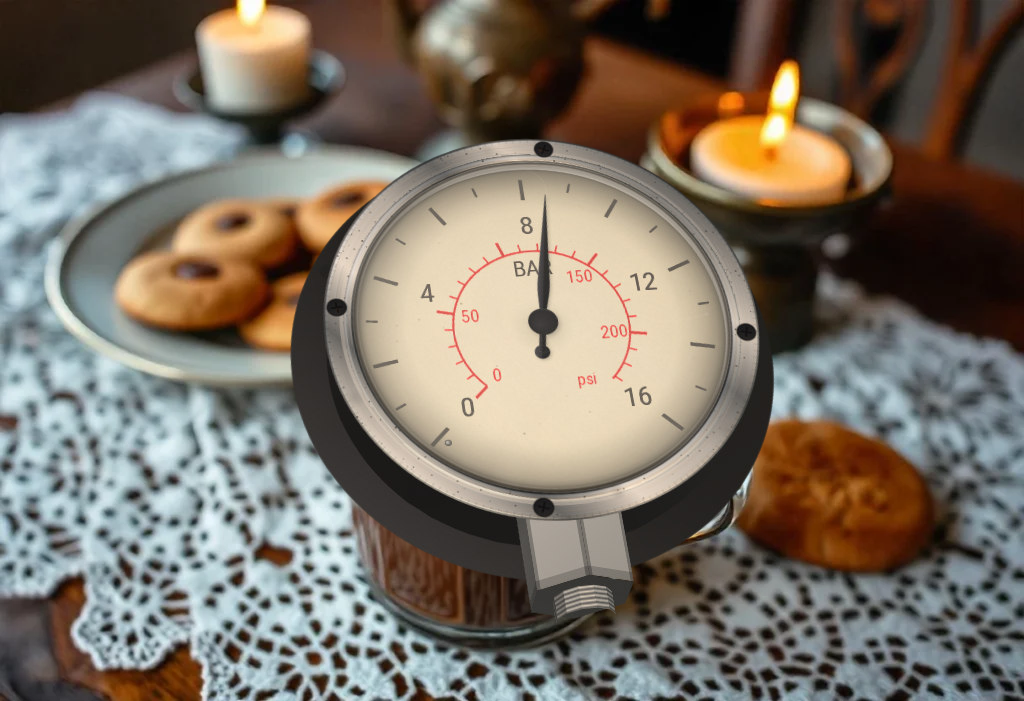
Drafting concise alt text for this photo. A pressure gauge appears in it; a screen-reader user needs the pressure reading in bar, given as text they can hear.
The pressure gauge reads 8.5 bar
